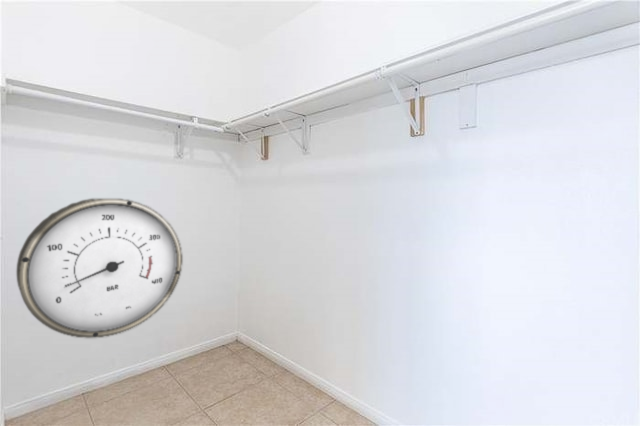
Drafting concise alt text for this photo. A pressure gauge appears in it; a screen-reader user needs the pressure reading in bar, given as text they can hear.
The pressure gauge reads 20 bar
